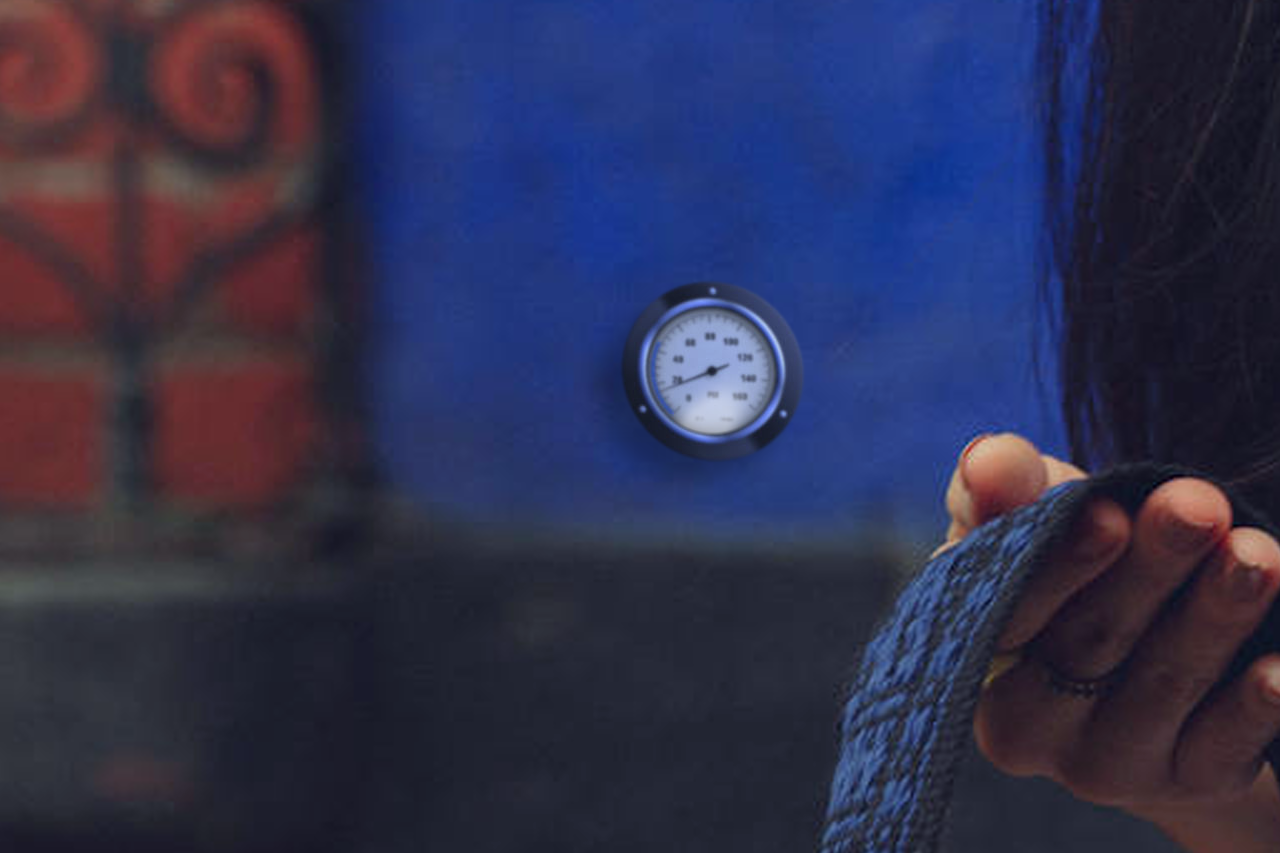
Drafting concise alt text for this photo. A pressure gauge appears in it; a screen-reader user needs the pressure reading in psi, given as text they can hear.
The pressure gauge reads 15 psi
